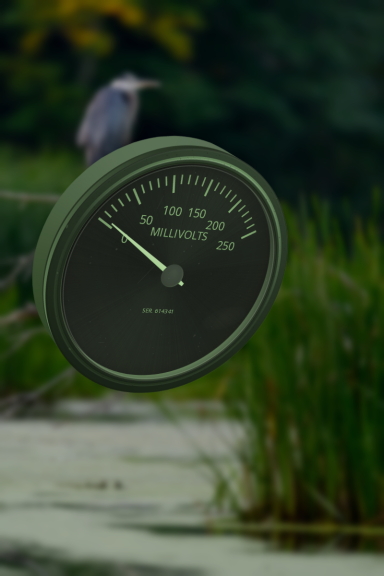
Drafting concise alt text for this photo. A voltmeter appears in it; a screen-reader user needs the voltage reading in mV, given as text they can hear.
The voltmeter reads 5 mV
